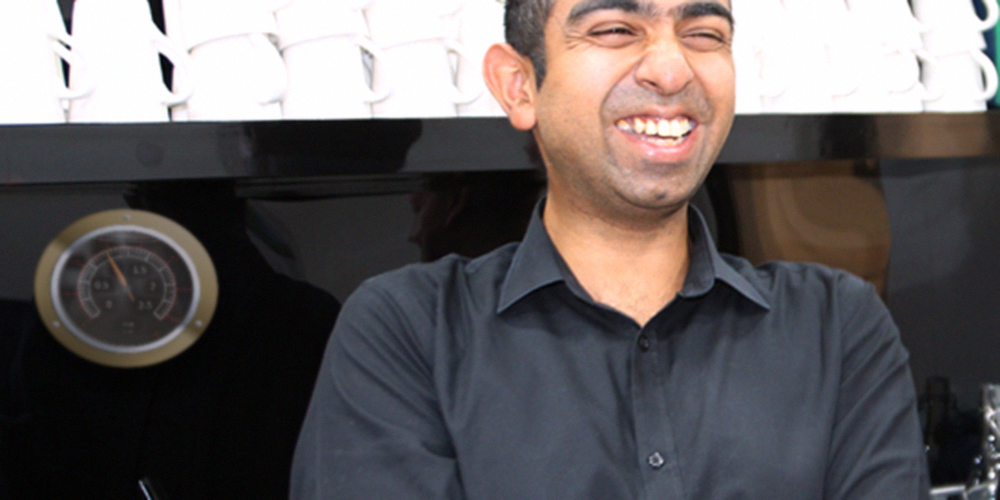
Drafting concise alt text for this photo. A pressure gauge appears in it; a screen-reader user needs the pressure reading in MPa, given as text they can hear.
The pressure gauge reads 1 MPa
